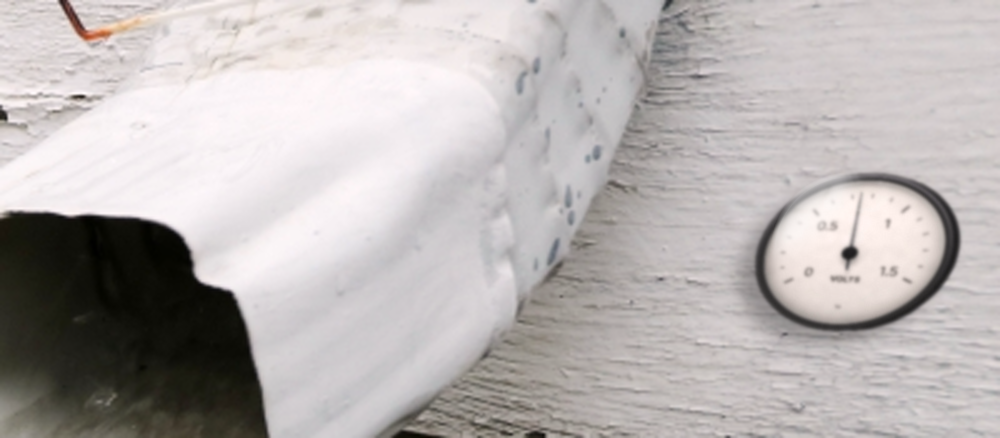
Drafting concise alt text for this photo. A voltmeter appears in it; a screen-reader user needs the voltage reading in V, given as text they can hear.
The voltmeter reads 0.75 V
